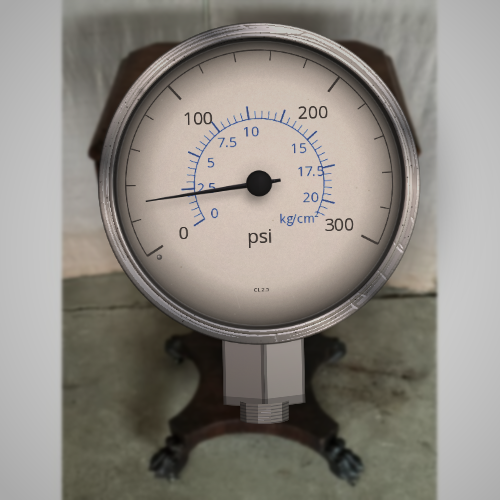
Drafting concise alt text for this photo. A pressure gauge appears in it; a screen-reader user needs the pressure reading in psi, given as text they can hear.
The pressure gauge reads 30 psi
